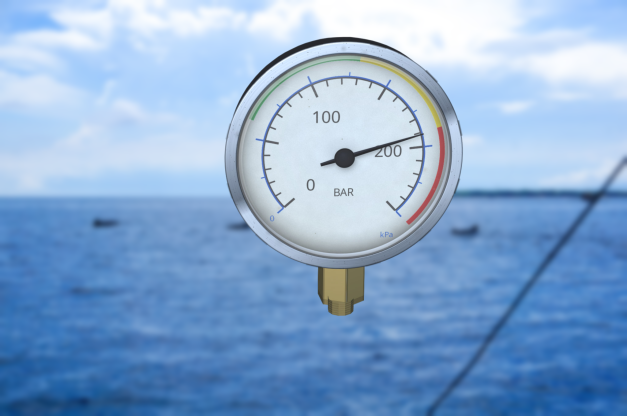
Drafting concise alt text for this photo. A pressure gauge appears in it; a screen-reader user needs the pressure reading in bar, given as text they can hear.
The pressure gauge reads 190 bar
